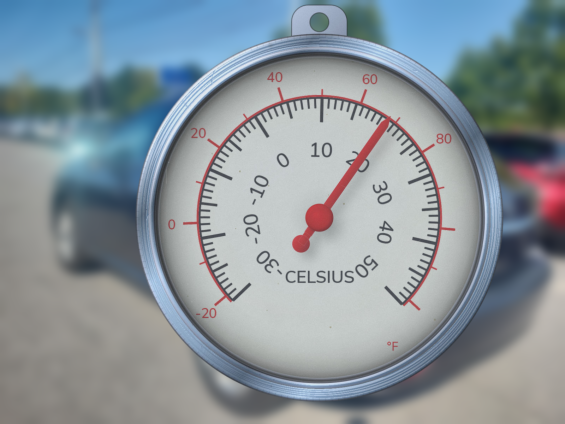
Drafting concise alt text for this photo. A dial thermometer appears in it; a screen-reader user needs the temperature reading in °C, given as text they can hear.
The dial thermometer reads 20 °C
